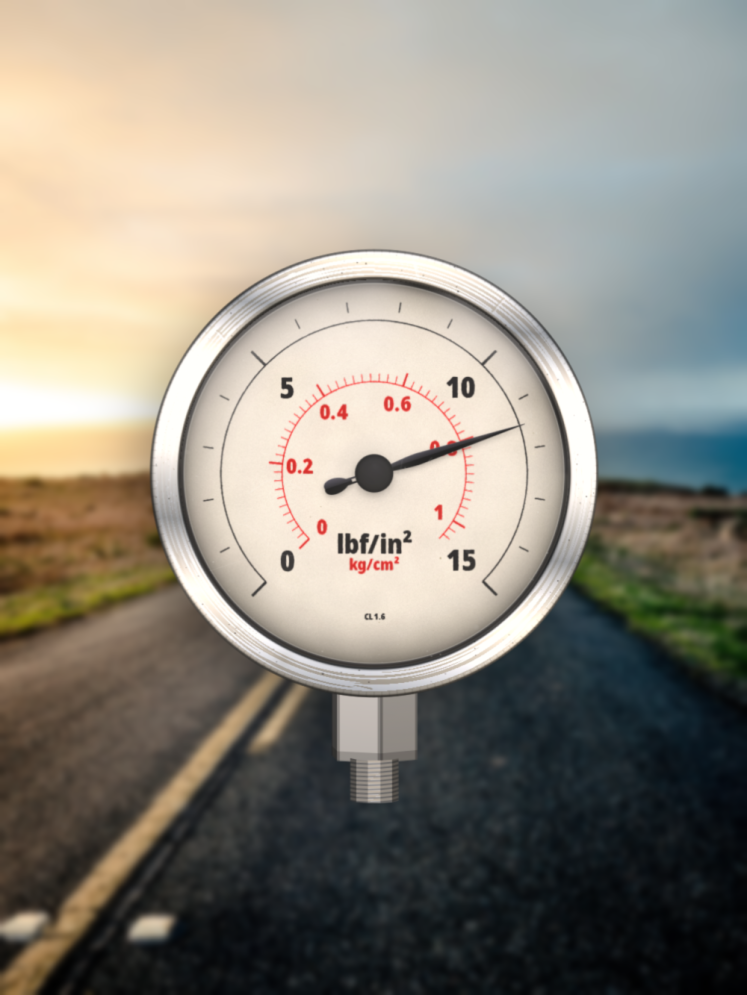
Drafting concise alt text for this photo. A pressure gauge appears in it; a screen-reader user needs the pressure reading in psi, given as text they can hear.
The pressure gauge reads 11.5 psi
